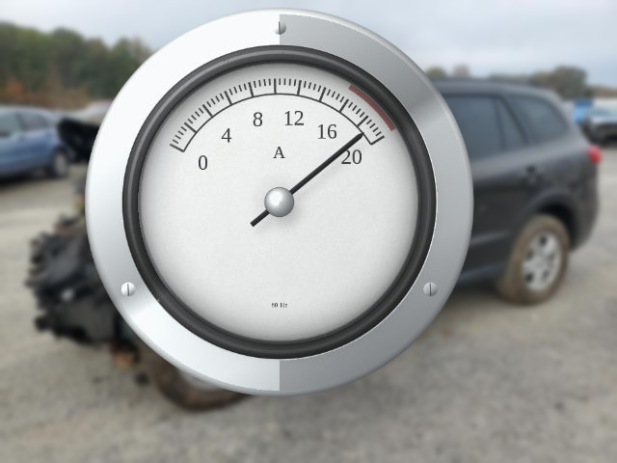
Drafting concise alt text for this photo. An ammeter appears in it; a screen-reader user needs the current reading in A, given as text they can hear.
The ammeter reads 18.8 A
